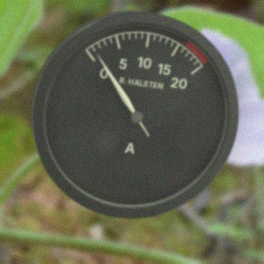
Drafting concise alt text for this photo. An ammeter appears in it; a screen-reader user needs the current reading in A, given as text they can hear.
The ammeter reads 1 A
